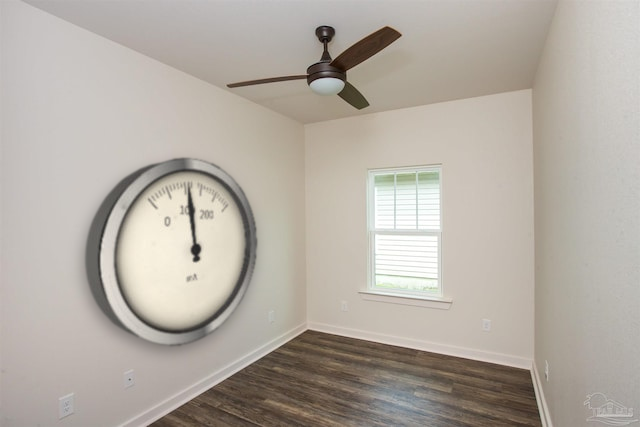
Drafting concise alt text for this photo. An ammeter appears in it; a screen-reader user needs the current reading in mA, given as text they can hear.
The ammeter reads 100 mA
